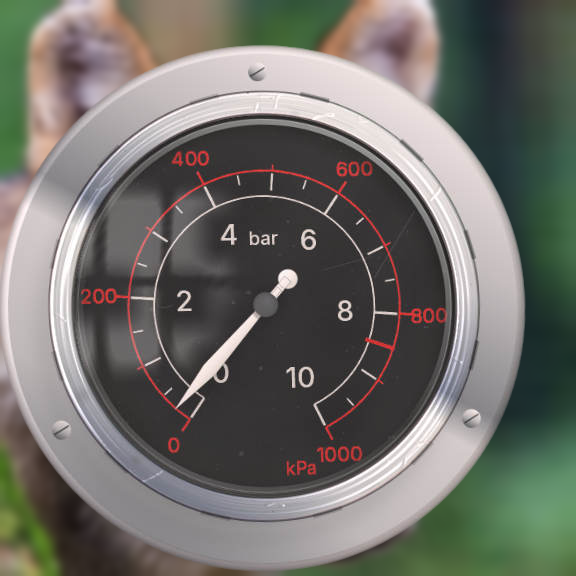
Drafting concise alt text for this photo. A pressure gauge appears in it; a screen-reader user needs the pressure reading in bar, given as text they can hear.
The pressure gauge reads 0.25 bar
